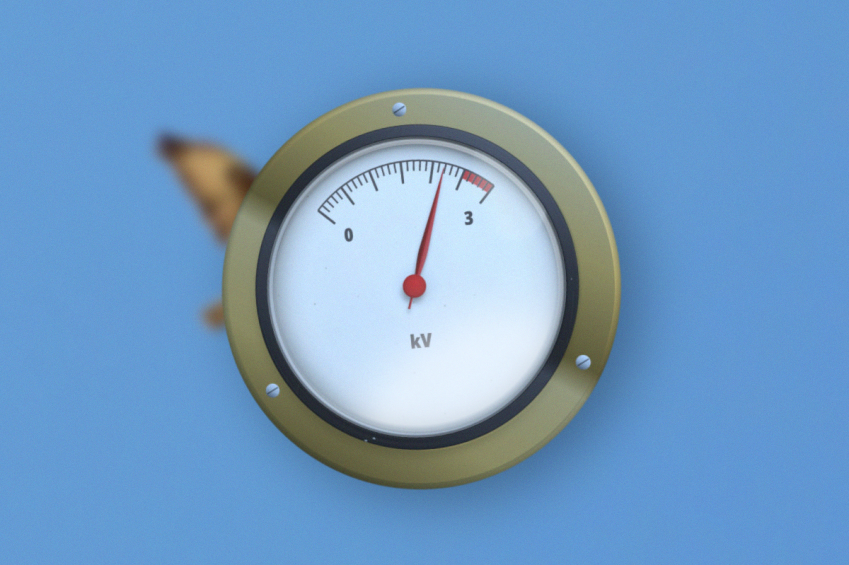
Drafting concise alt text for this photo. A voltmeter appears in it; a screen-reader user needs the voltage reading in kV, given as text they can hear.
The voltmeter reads 2.2 kV
